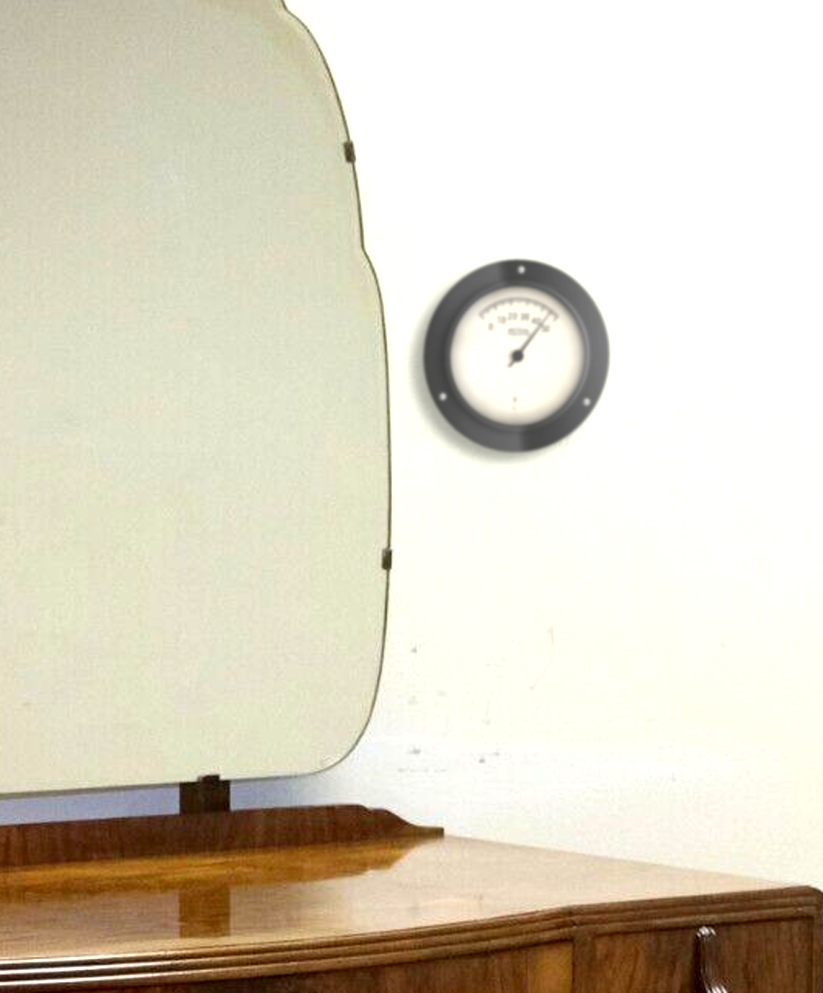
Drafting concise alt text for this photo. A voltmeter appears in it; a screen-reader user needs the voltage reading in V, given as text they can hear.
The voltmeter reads 45 V
